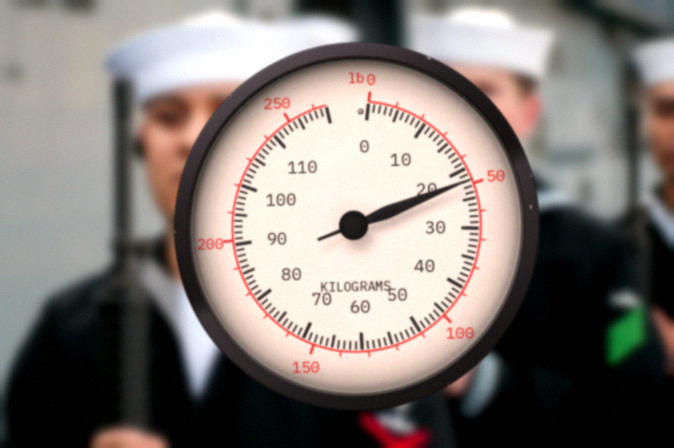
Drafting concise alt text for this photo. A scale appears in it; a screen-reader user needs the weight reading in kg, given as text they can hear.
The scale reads 22 kg
